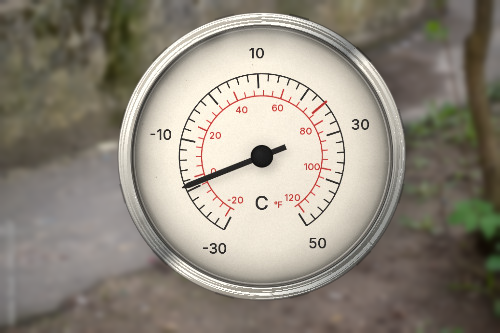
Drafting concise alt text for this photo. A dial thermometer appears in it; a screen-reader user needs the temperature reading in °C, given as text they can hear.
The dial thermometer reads -19 °C
